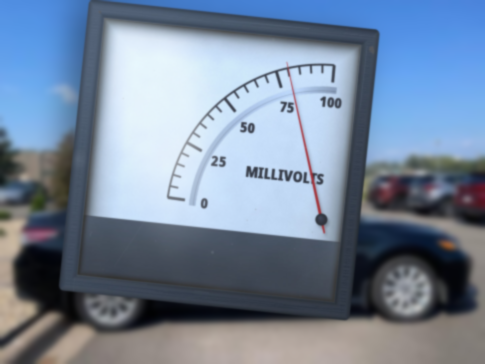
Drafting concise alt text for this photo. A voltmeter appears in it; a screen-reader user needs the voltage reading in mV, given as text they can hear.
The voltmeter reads 80 mV
